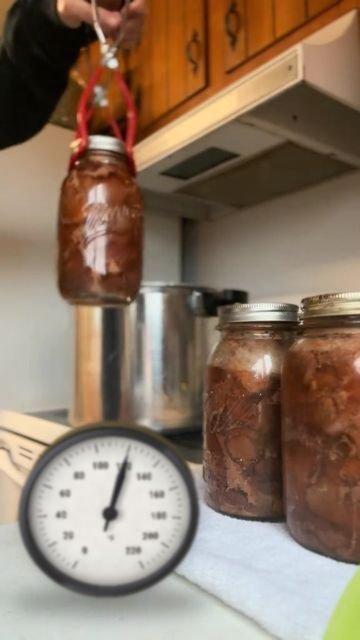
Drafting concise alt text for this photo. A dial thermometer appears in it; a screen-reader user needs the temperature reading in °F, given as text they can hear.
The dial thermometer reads 120 °F
